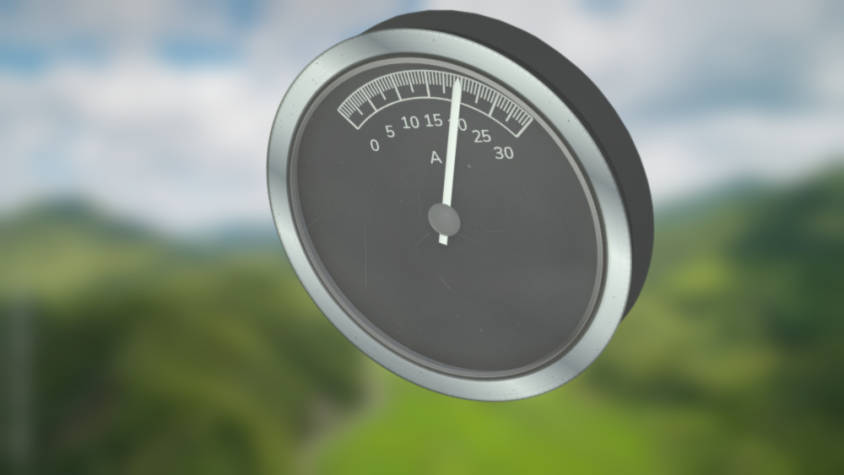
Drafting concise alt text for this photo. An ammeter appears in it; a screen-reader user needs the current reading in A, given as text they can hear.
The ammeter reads 20 A
